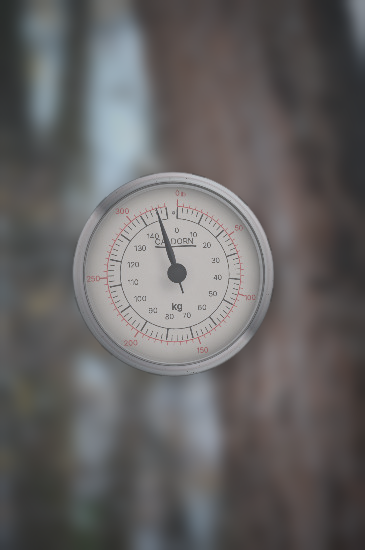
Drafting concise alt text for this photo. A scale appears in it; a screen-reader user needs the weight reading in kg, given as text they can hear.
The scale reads 146 kg
